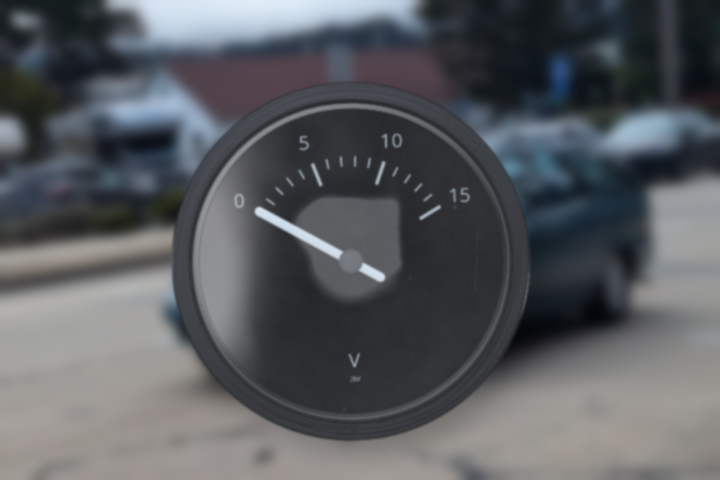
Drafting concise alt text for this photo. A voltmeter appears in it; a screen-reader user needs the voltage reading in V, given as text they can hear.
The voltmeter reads 0 V
